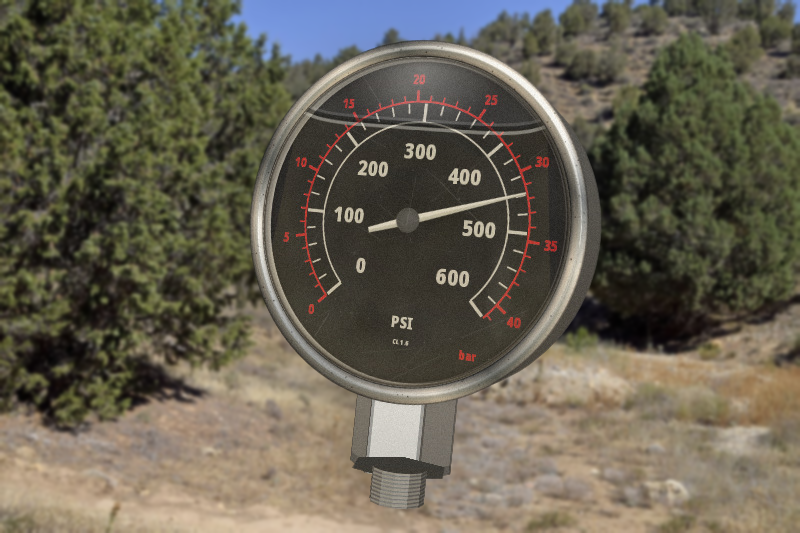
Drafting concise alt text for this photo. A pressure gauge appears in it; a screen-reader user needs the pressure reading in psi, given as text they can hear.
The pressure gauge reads 460 psi
